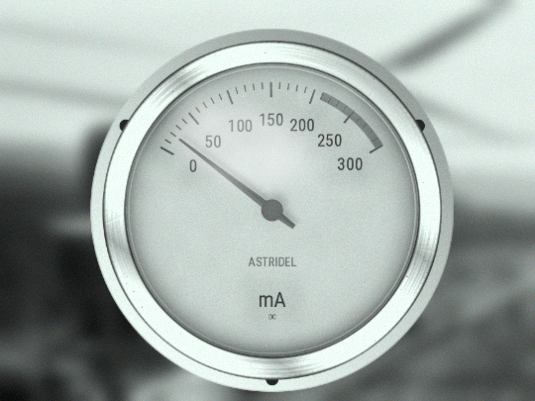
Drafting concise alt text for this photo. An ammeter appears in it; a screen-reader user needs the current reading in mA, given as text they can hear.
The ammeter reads 20 mA
